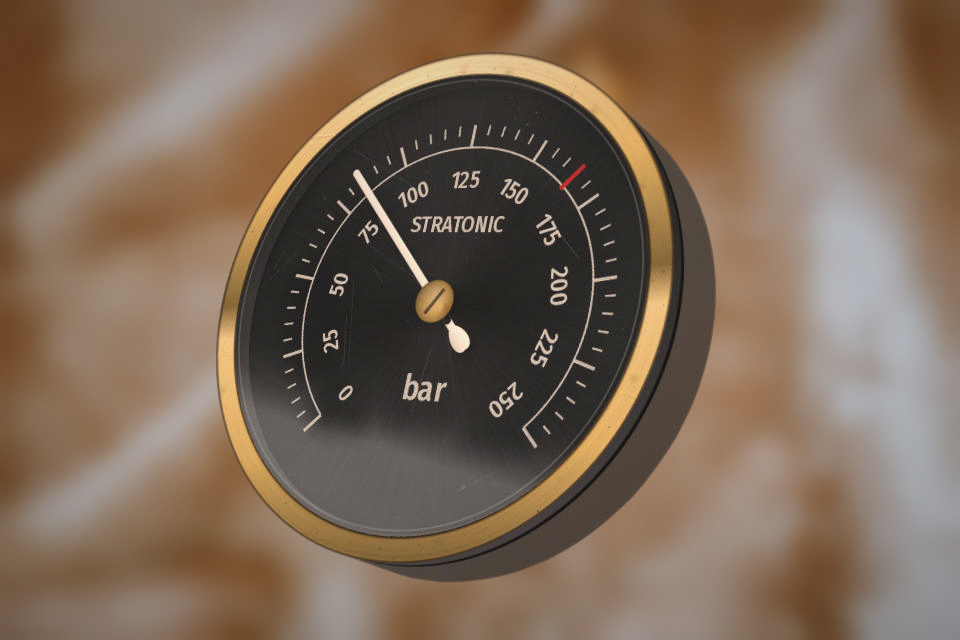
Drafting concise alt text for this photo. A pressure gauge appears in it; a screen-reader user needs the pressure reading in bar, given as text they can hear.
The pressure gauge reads 85 bar
